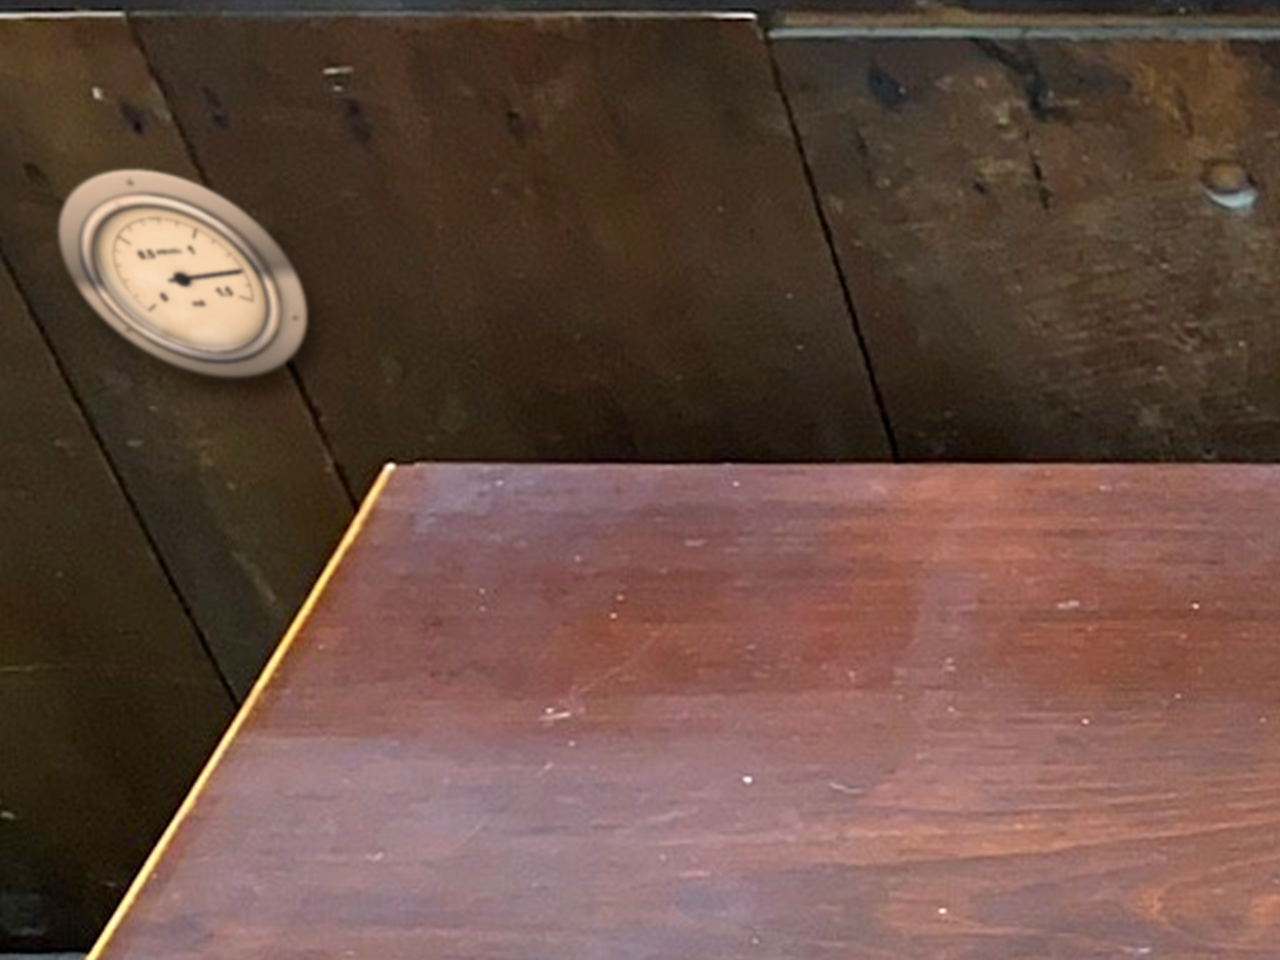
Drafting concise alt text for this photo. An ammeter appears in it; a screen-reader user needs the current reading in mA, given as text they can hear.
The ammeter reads 1.3 mA
